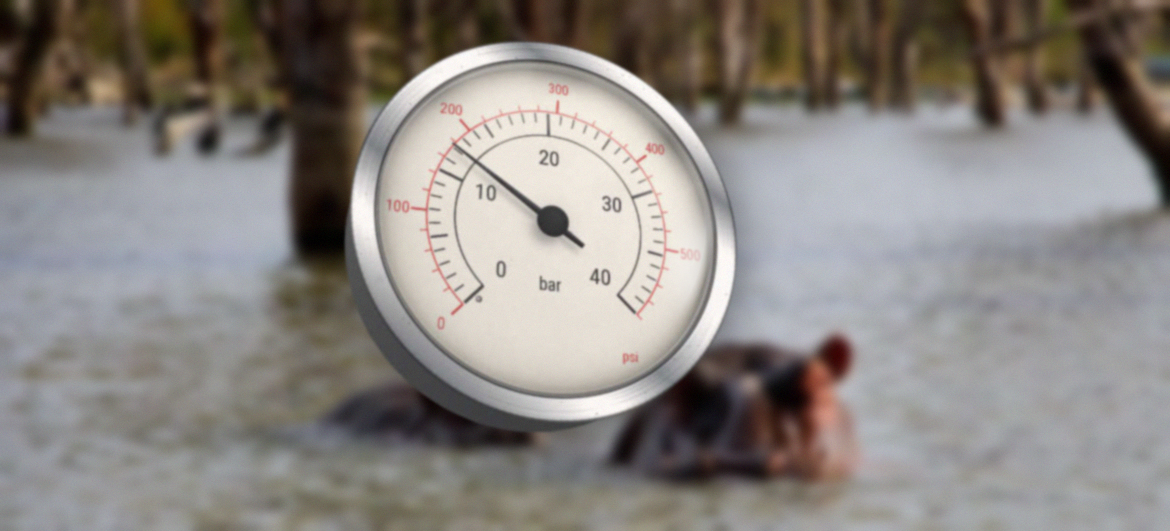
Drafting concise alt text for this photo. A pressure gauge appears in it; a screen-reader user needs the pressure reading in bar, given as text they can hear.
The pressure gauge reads 12 bar
